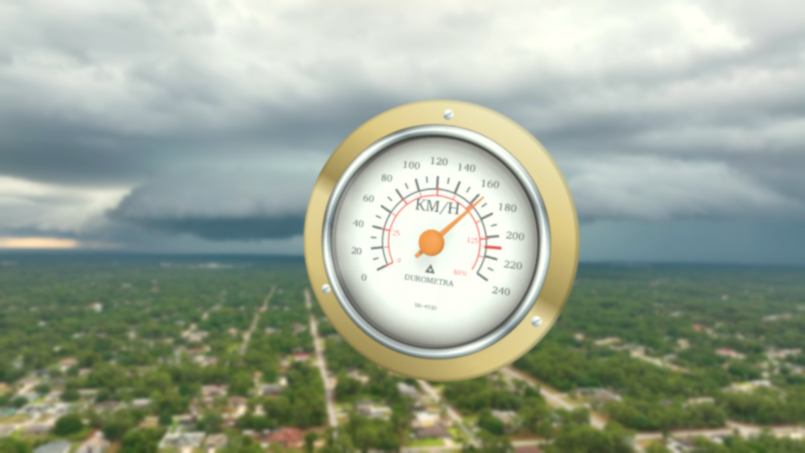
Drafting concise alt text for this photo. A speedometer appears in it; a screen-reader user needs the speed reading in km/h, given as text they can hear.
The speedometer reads 165 km/h
